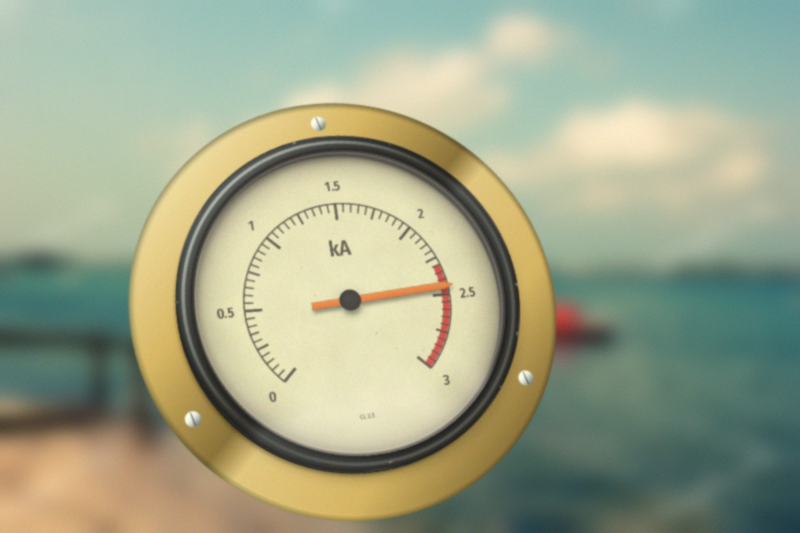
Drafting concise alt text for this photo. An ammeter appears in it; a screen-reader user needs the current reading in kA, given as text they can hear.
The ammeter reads 2.45 kA
